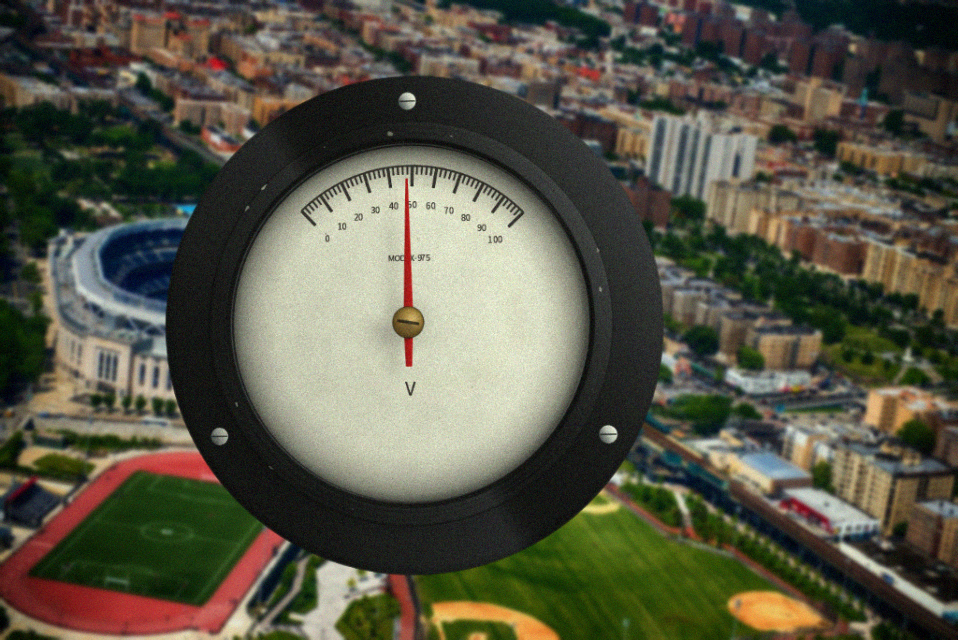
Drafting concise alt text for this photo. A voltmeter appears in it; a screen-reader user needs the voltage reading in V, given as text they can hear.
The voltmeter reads 48 V
